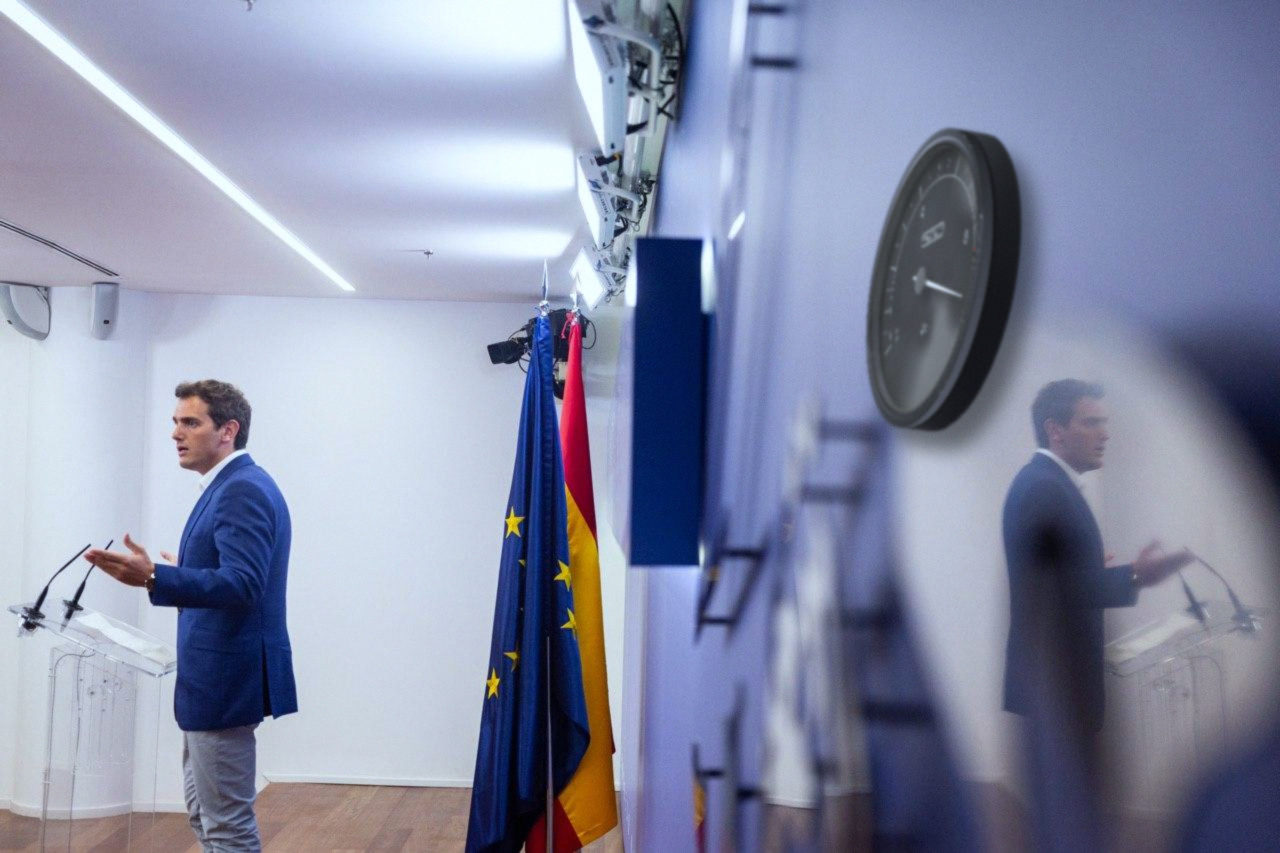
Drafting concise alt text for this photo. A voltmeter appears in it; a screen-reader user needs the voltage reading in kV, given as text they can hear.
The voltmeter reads 9.5 kV
